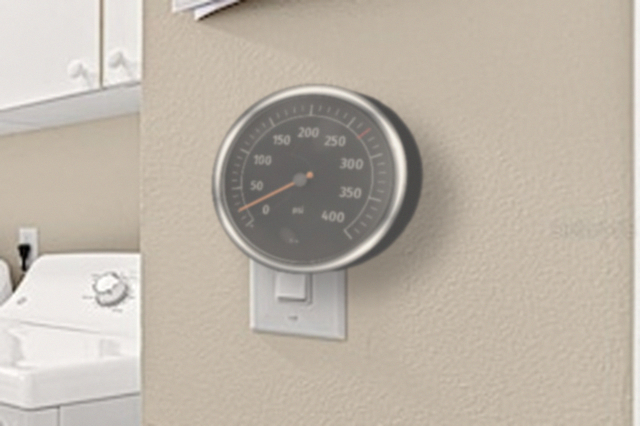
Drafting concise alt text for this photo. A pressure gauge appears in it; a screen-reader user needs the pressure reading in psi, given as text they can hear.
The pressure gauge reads 20 psi
